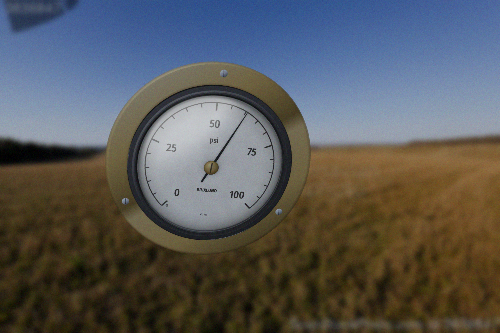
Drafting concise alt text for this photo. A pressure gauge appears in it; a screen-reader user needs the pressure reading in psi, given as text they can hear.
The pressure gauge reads 60 psi
